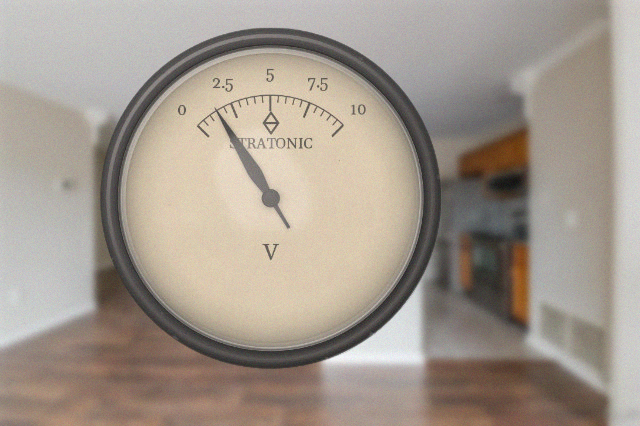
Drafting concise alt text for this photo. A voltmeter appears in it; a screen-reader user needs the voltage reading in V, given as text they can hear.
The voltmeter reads 1.5 V
